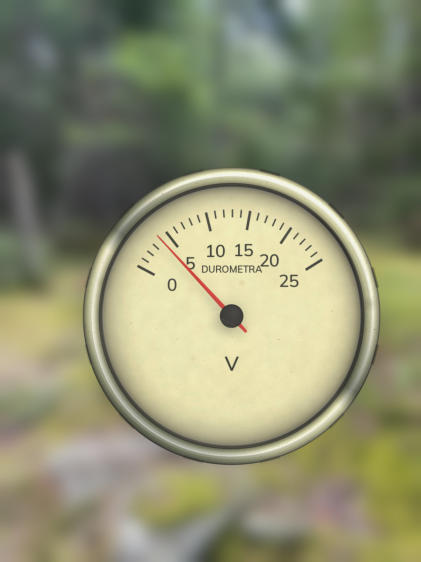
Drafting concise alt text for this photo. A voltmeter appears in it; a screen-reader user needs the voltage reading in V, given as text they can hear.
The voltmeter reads 4 V
